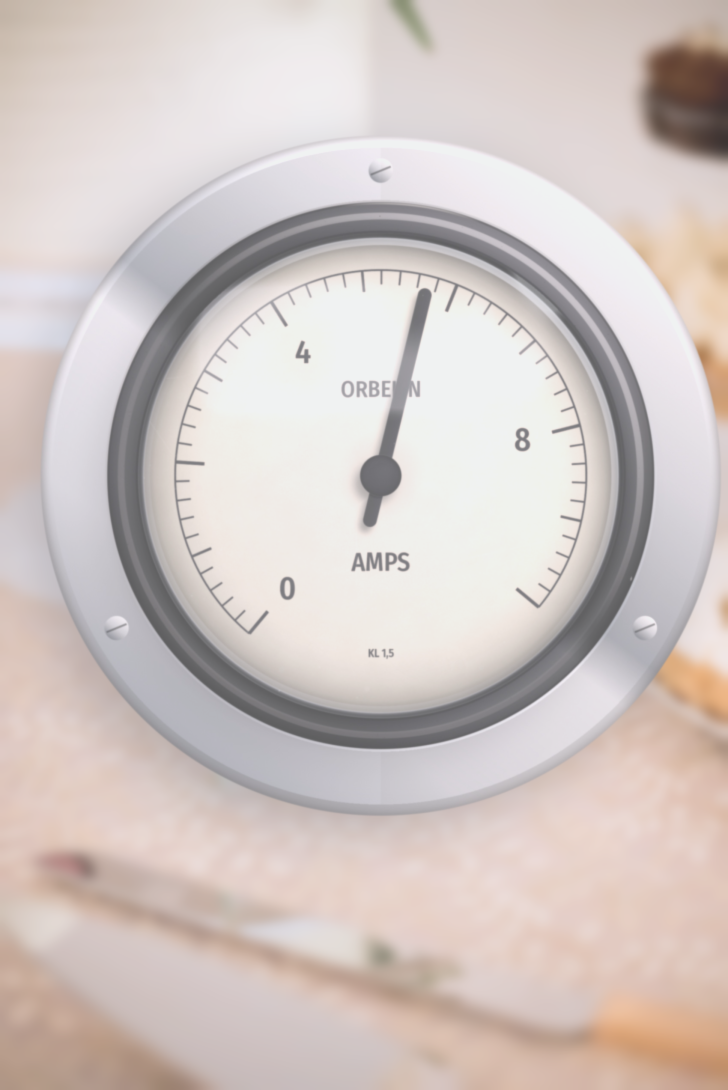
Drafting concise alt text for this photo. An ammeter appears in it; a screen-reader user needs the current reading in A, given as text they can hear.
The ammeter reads 5.7 A
